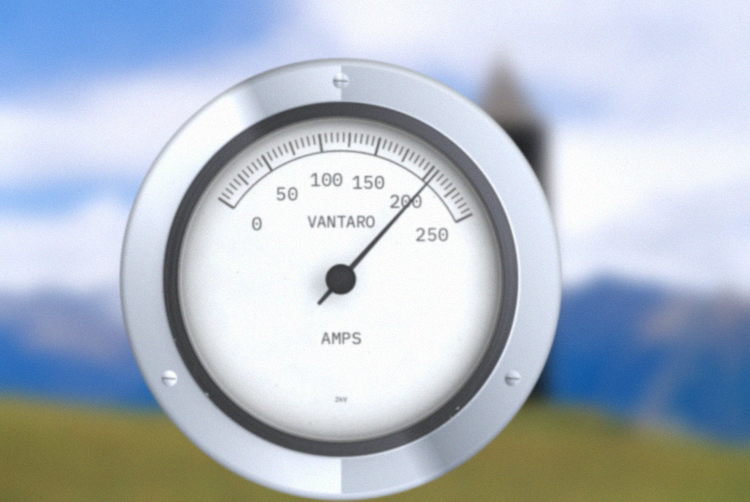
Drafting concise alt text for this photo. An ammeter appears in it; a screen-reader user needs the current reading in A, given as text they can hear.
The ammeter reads 205 A
